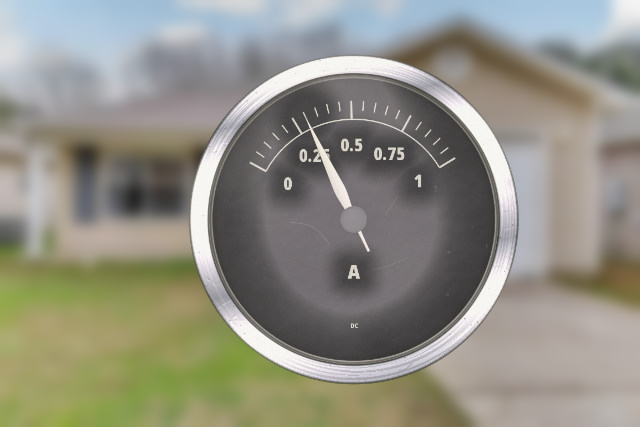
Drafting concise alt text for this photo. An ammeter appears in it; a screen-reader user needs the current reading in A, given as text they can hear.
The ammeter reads 0.3 A
